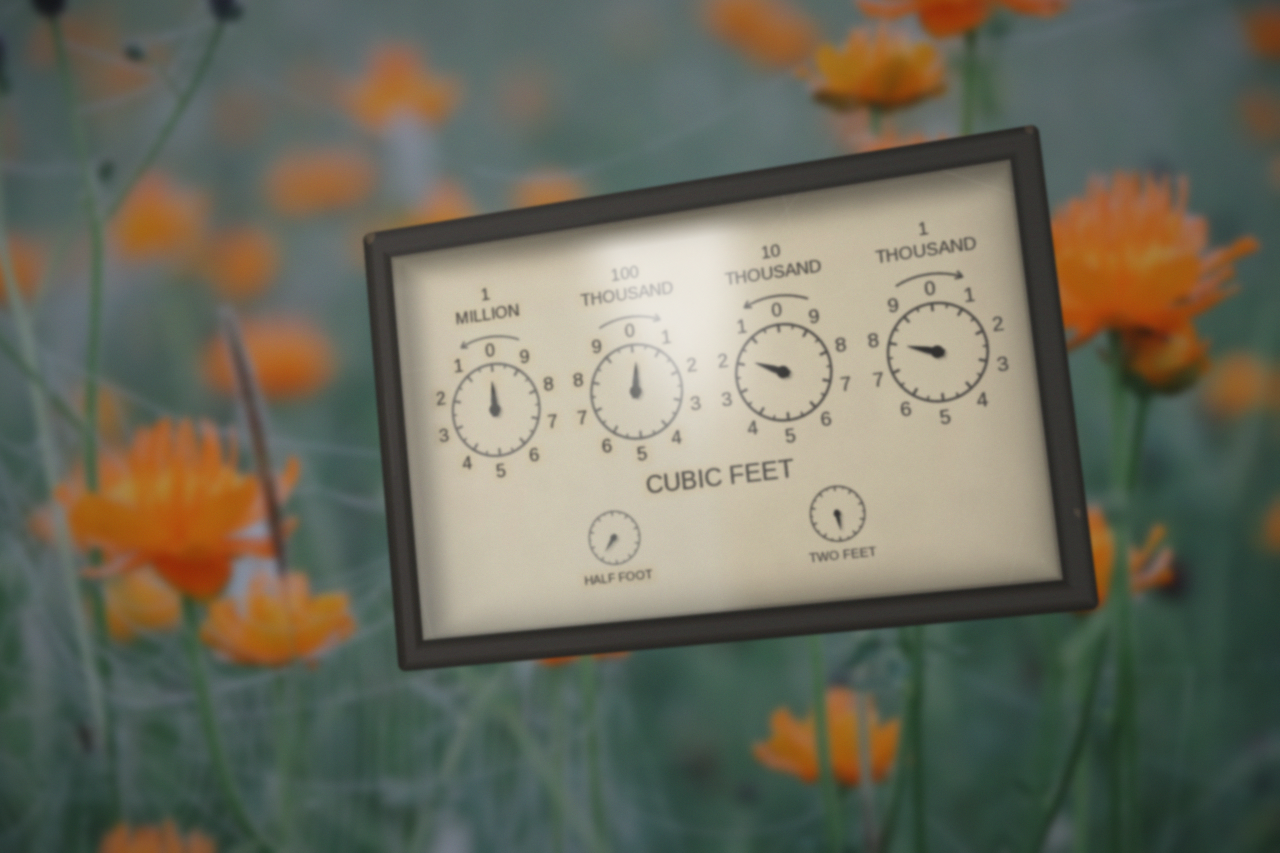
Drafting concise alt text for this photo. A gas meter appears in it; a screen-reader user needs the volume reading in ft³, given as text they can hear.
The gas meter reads 1800 ft³
